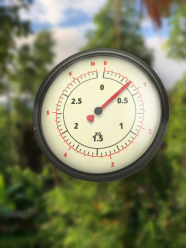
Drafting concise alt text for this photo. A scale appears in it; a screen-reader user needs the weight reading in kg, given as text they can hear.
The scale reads 0.35 kg
